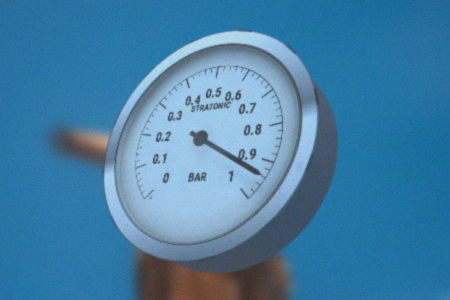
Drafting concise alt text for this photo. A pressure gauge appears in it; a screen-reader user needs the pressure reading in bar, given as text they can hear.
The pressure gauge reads 0.94 bar
